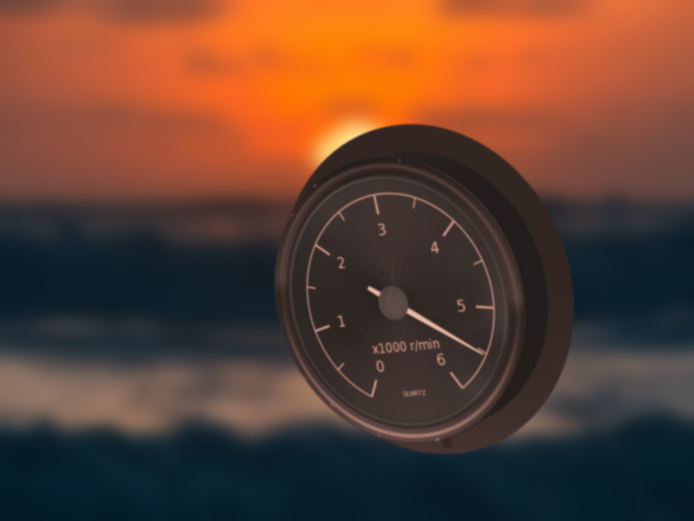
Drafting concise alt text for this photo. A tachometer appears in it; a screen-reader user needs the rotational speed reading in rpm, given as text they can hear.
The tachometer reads 5500 rpm
